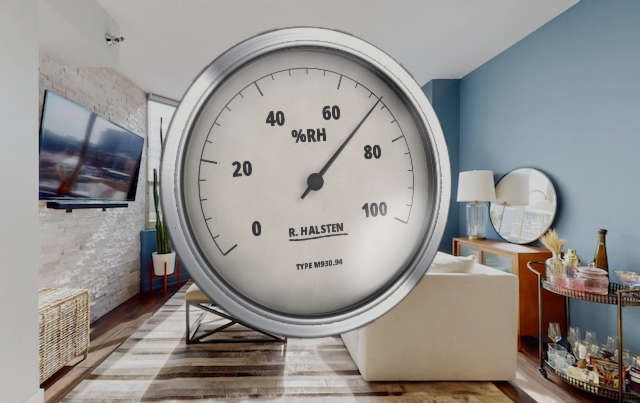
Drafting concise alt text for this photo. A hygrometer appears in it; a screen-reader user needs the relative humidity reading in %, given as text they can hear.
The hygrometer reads 70 %
